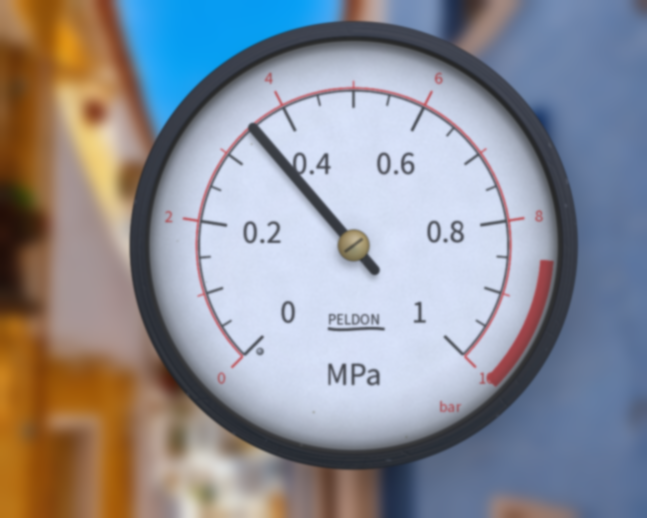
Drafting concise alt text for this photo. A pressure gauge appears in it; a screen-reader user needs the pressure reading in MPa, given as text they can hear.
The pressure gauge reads 0.35 MPa
